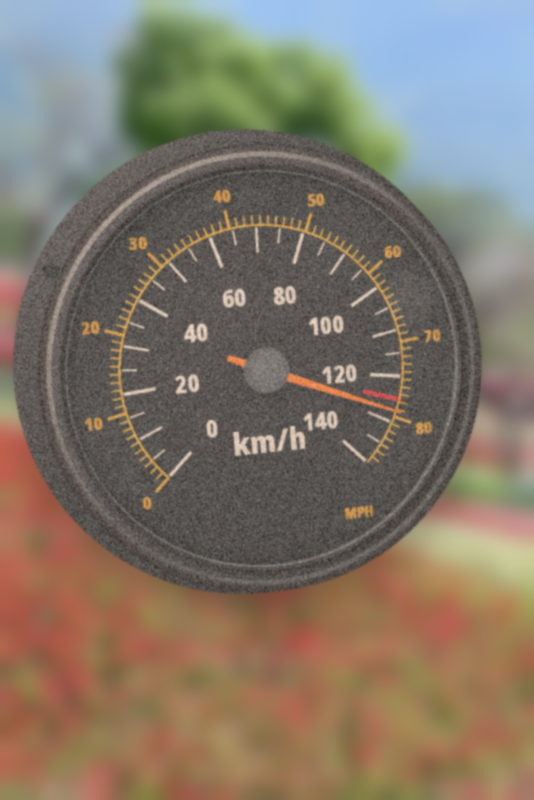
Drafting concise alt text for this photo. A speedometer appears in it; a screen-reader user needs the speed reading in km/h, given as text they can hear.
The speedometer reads 127.5 km/h
